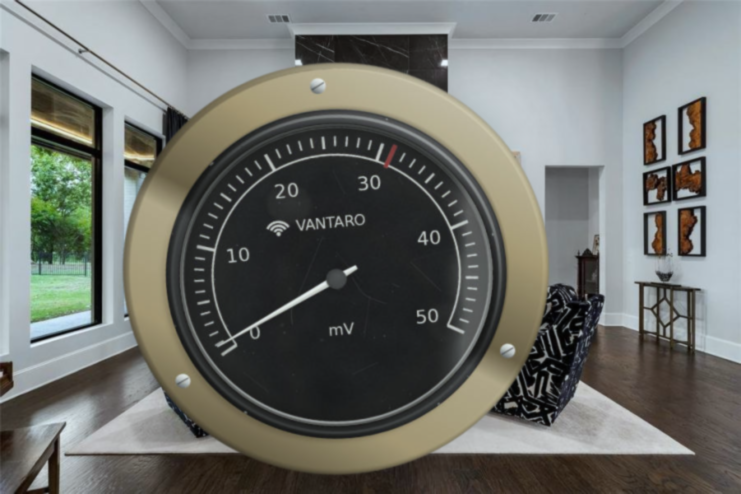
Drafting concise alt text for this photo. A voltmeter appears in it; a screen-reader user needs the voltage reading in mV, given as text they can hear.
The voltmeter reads 1 mV
